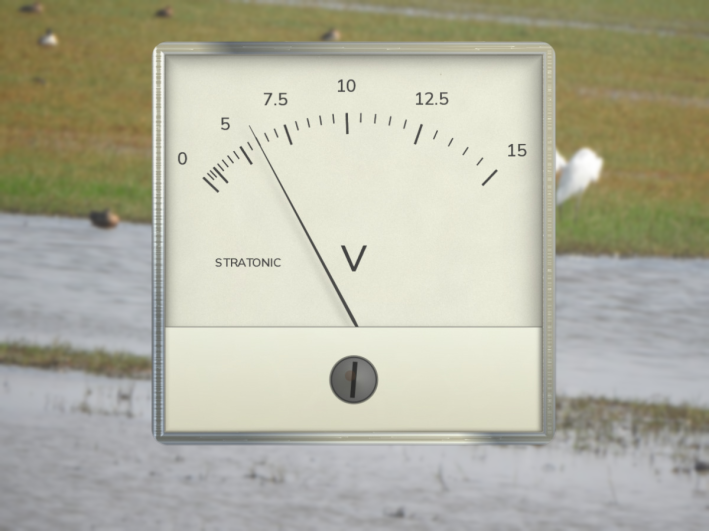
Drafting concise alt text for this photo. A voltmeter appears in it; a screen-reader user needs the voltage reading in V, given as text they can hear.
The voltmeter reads 6 V
